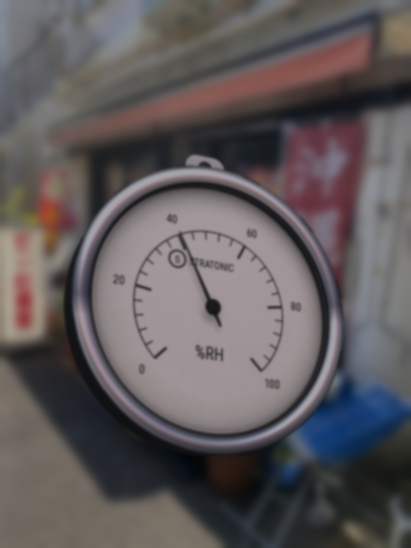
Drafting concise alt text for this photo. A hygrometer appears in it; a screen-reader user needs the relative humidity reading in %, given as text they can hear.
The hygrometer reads 40 %
